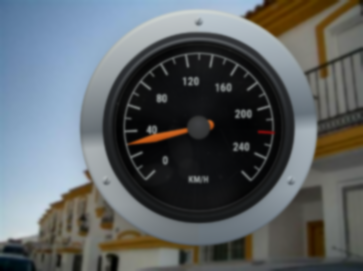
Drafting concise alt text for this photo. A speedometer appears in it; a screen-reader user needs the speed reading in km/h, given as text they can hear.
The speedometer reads 30 km/h
